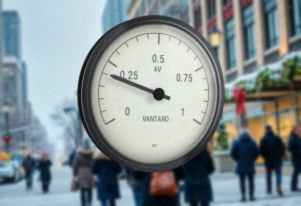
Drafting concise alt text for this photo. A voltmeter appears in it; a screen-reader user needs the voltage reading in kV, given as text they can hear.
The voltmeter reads 0.2 kV
